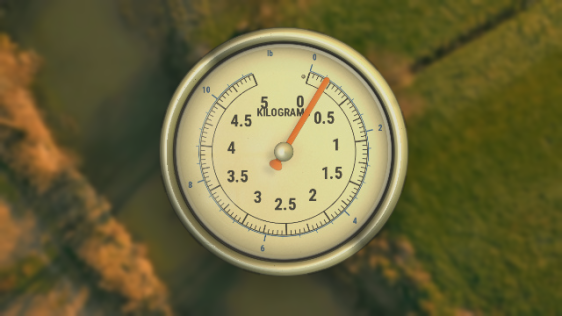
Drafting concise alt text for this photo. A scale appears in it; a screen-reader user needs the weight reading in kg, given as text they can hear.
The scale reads 0.2 kg
